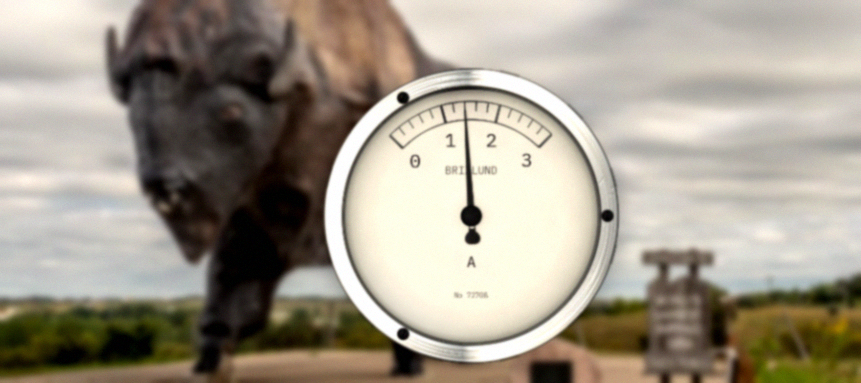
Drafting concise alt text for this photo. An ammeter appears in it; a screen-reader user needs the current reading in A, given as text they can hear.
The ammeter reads 1.4 A
